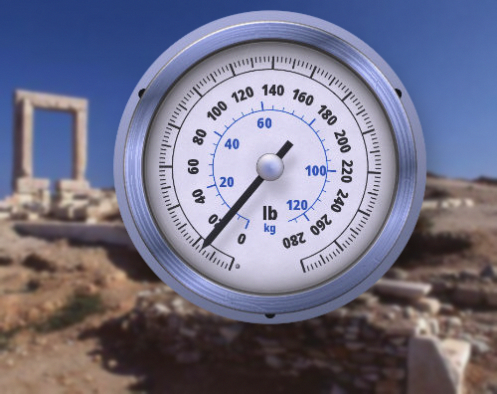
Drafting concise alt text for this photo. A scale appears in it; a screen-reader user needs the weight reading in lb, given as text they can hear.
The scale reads 16 lb
